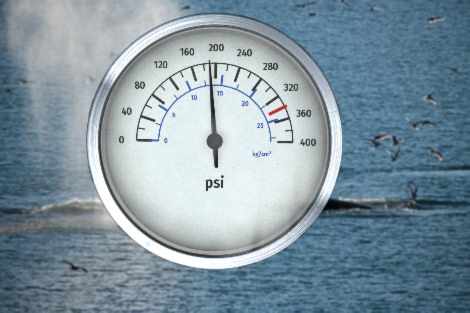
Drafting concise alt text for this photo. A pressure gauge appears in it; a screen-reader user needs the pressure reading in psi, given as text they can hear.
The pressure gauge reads 190 psi
